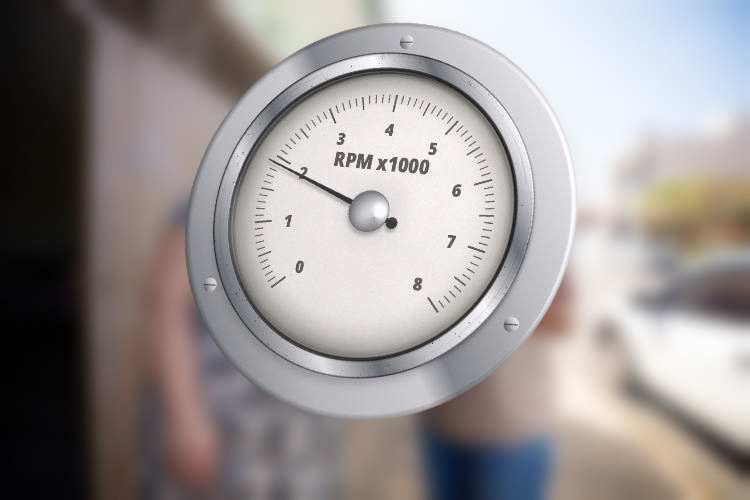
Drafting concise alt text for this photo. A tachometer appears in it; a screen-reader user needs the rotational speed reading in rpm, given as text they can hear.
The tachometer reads 1900 rpm
